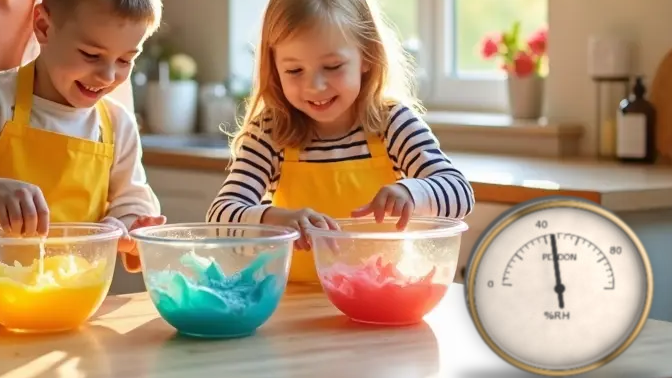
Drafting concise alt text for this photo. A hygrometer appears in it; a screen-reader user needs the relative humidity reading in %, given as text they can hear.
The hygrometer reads 44 %
